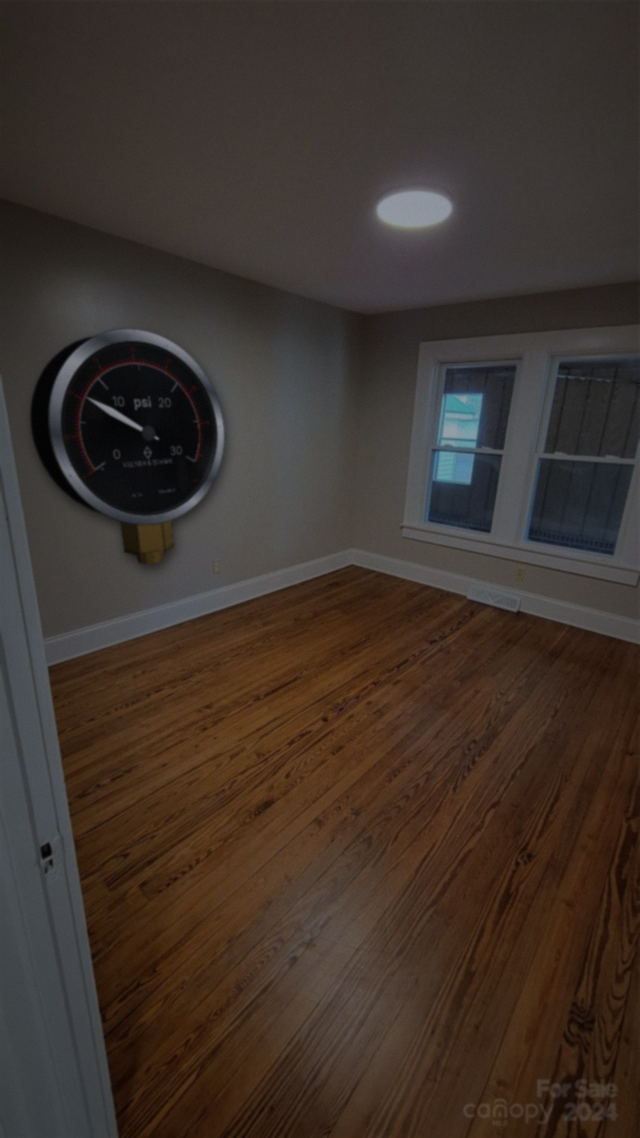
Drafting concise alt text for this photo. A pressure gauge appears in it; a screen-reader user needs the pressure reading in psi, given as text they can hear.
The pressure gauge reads 7.5 psi
